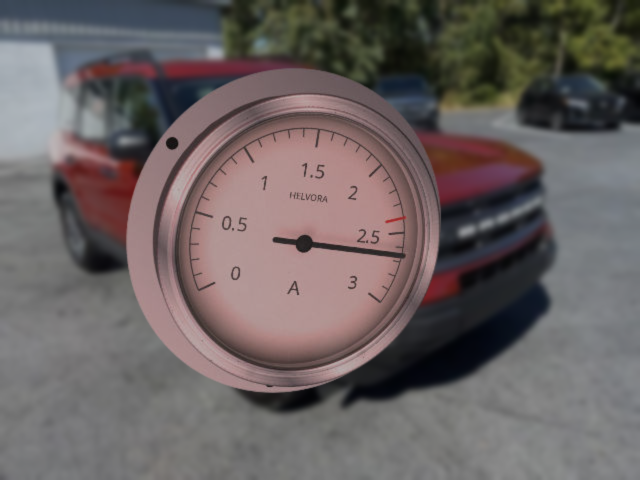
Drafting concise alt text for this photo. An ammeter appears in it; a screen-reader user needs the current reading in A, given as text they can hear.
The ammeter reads 2.65 A
